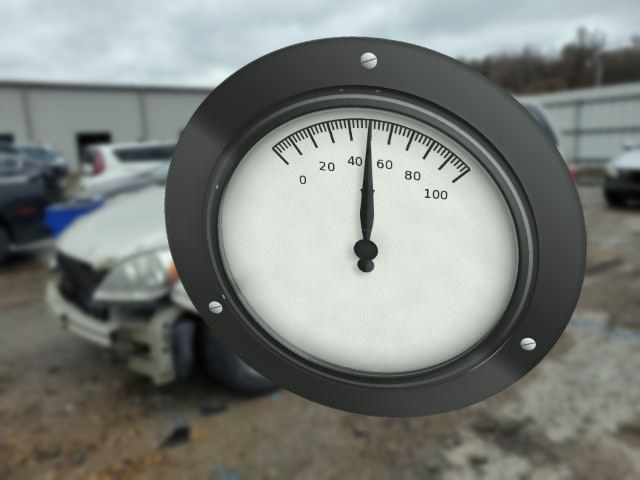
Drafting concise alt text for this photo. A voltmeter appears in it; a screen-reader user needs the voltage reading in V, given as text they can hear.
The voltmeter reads 50 V
